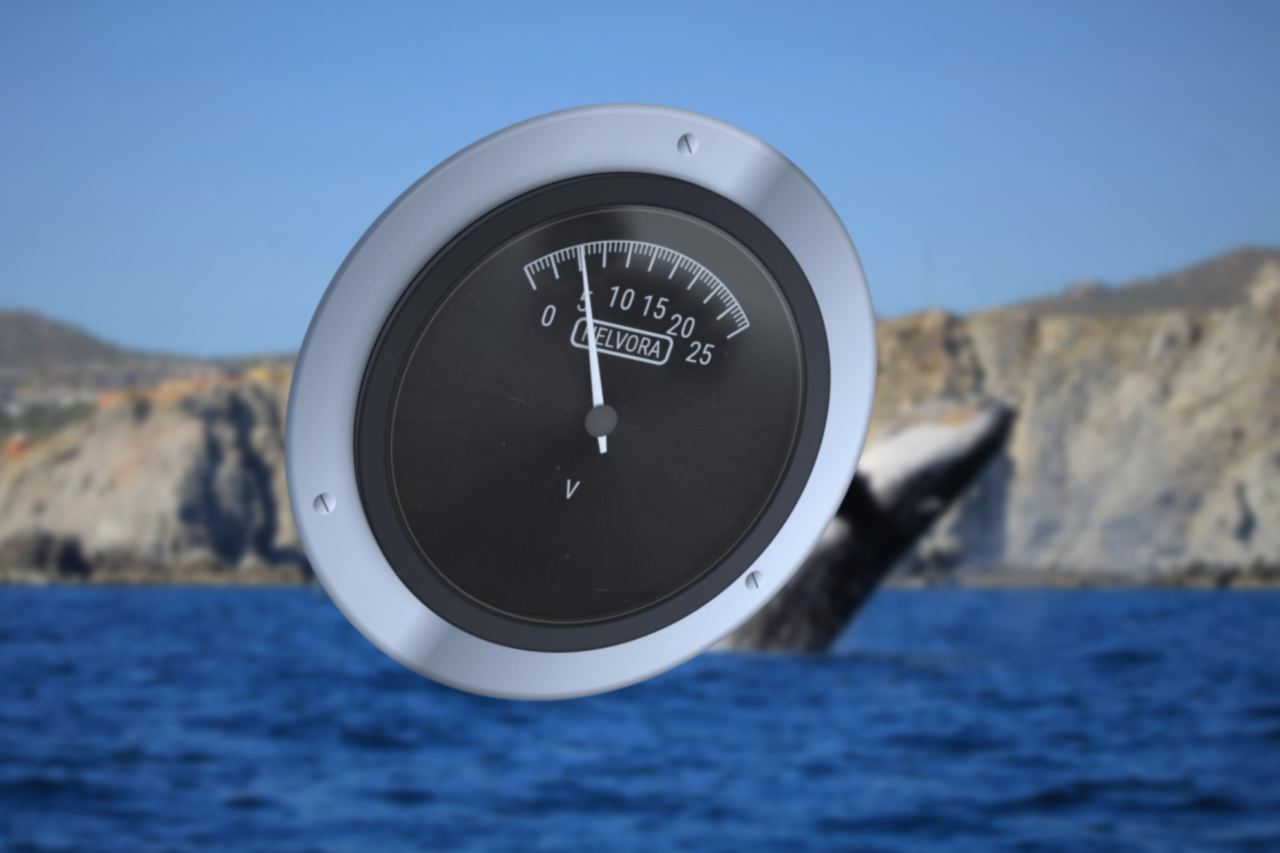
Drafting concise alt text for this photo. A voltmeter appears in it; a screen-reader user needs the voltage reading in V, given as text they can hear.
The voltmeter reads 5 V
